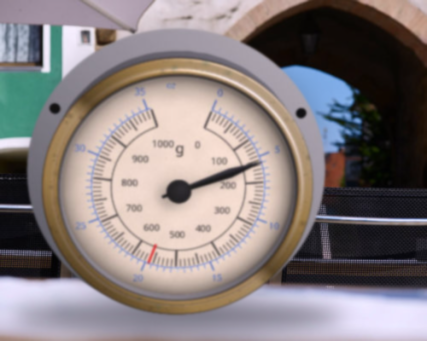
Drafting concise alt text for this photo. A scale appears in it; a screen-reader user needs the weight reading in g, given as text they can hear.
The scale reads 150 g
